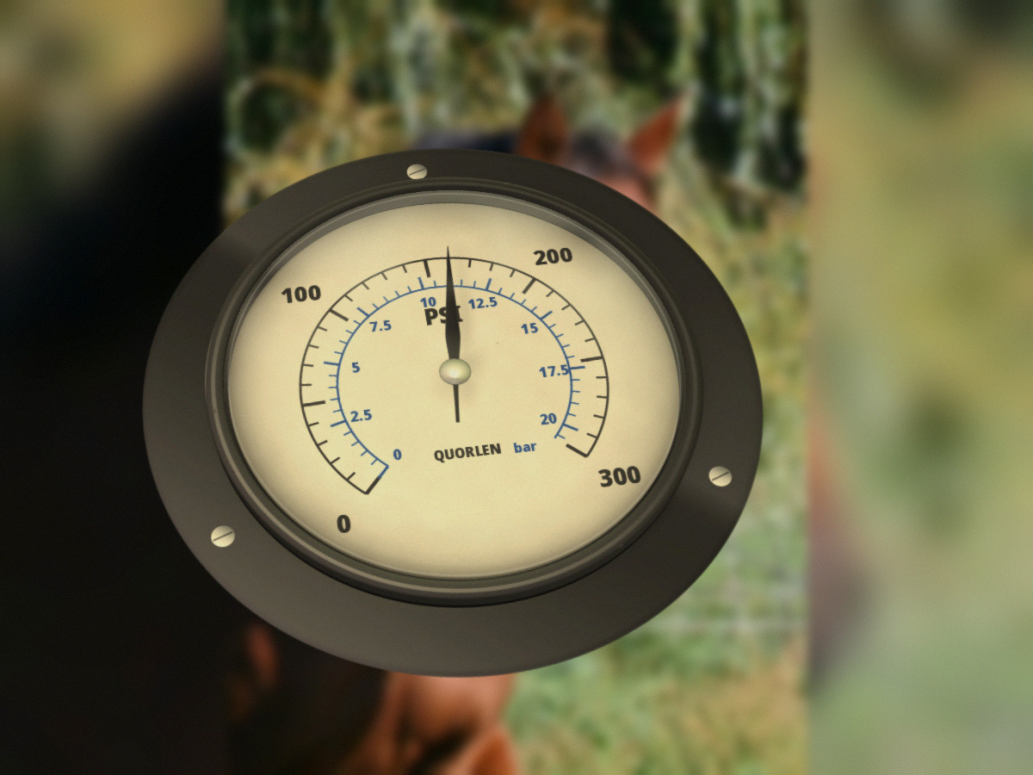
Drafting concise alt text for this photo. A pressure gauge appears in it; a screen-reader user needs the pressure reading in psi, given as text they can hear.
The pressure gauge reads 160 psi
